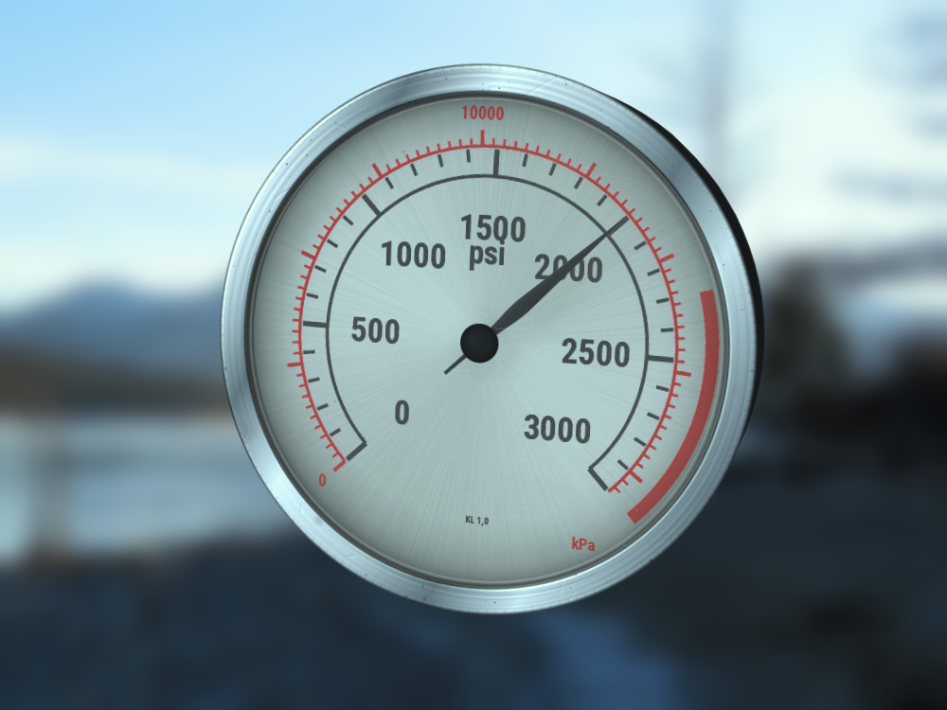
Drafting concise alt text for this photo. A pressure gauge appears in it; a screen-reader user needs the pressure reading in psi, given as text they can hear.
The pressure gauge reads 2000 psi
